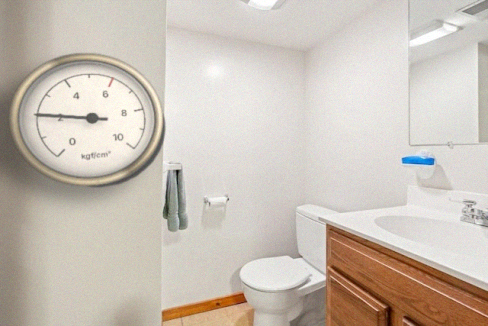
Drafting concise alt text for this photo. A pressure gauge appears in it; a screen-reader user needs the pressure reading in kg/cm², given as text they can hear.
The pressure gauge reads 2 kg/cm²
